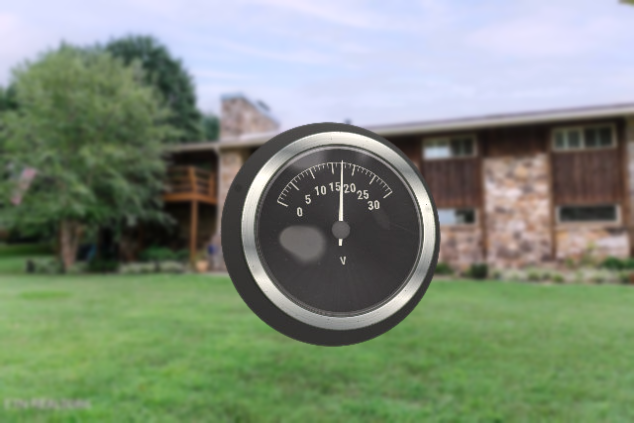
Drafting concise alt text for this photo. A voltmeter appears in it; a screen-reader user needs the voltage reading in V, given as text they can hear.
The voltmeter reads 17 V
